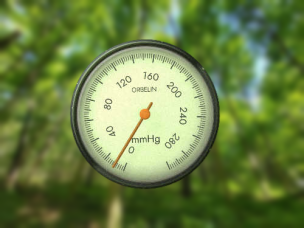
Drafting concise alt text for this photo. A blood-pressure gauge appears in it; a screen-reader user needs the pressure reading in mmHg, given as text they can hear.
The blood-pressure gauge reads 10 mmHg
